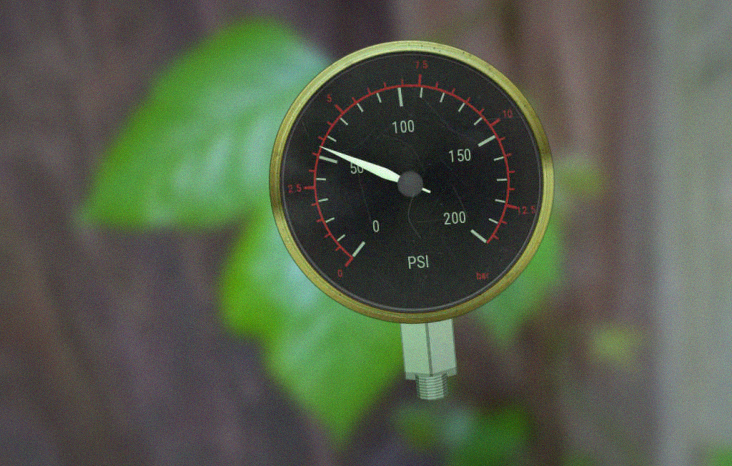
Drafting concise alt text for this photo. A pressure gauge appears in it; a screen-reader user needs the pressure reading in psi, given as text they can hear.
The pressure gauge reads 55 psi
